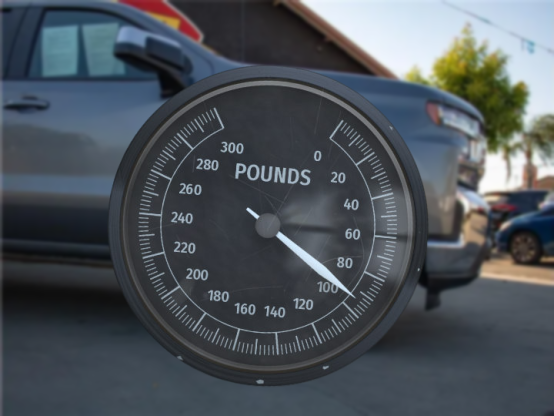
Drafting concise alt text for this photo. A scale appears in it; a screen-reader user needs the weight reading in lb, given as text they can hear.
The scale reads 94 lb
